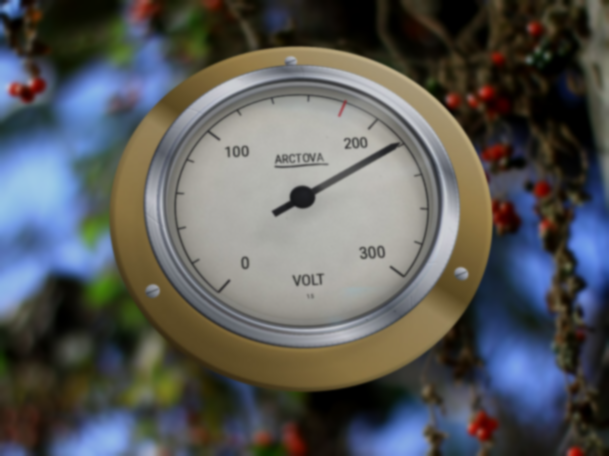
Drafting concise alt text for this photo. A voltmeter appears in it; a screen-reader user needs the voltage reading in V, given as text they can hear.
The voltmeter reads 220 V
